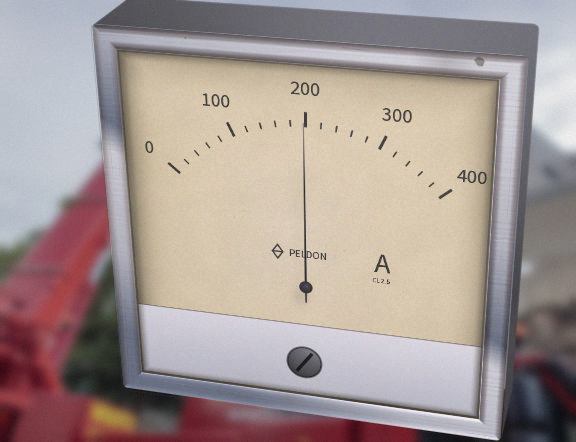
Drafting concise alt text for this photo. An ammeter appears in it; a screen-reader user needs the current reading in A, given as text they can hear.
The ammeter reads 200 A
